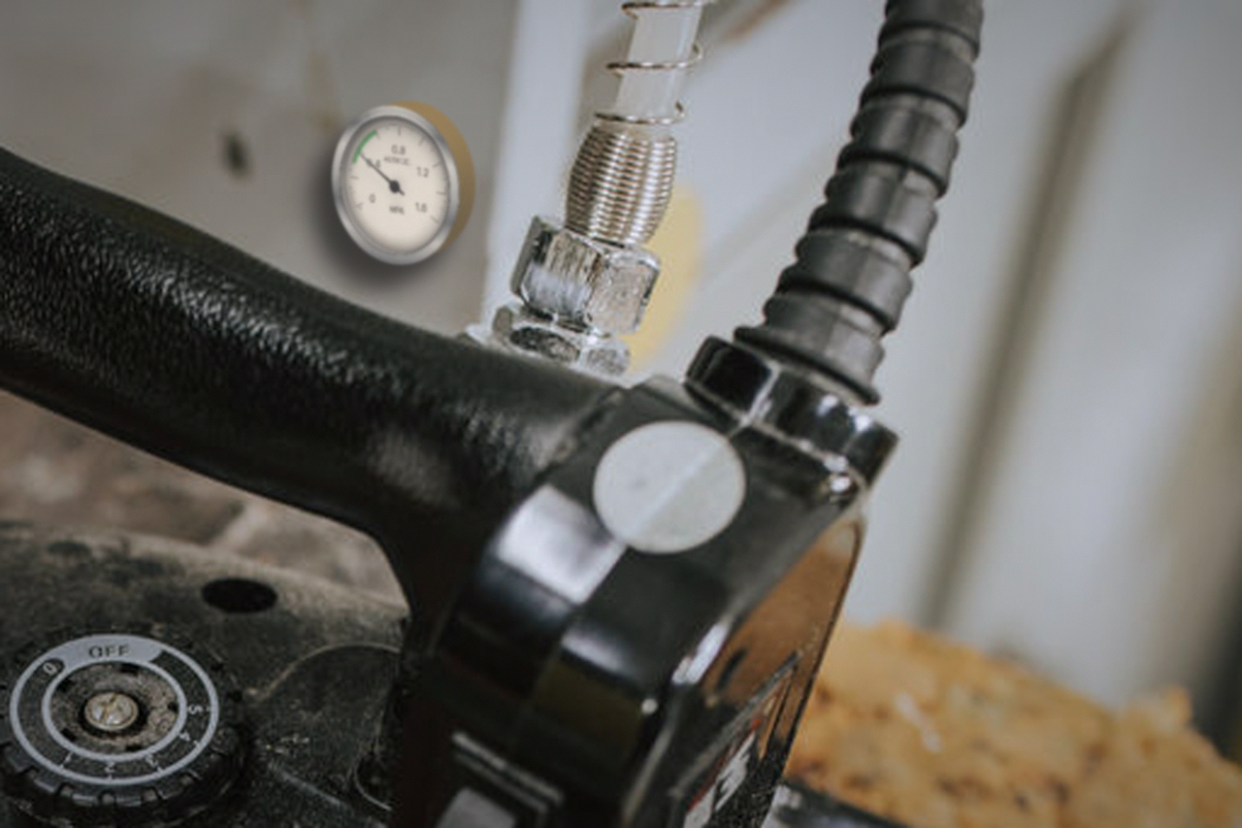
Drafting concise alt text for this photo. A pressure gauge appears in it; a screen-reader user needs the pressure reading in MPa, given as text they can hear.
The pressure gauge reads 0.4 MPa
